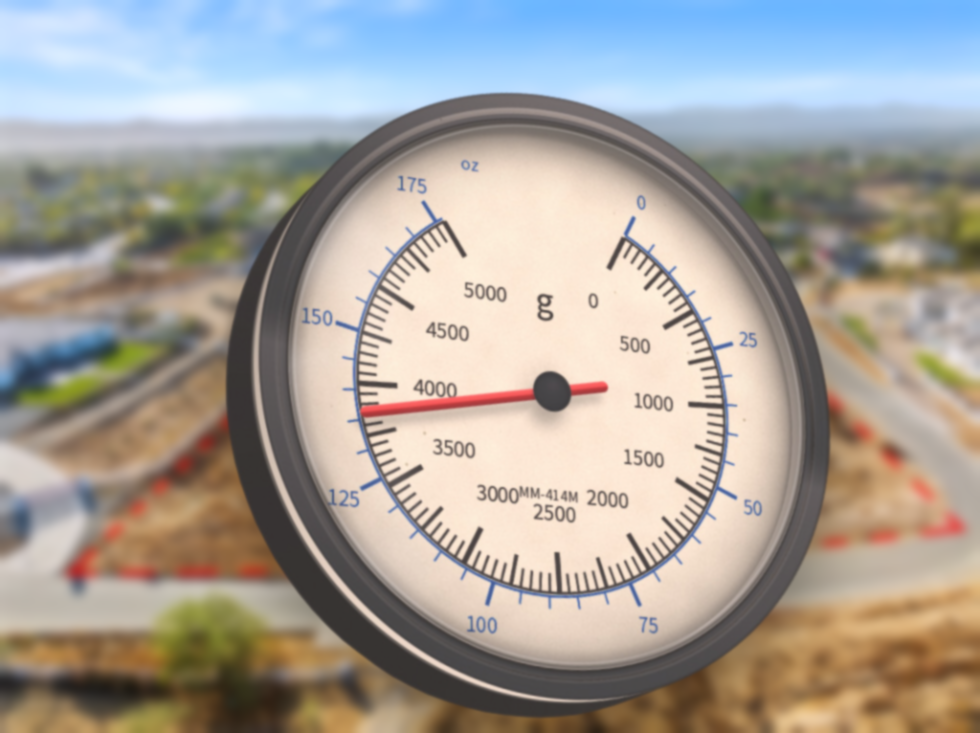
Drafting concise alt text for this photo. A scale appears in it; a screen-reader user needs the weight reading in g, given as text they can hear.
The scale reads 3850 g
